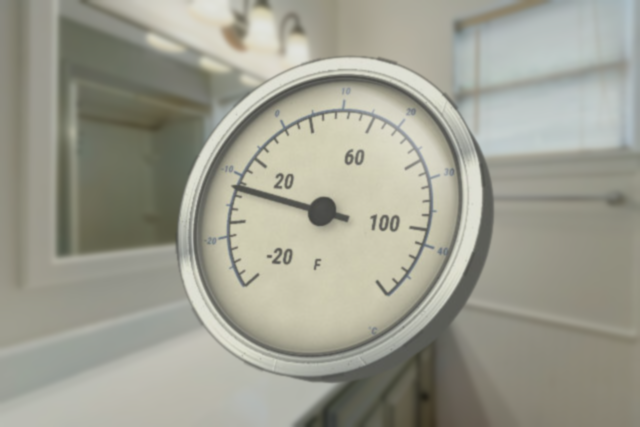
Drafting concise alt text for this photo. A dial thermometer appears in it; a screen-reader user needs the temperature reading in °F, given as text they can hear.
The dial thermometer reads 10 °F
